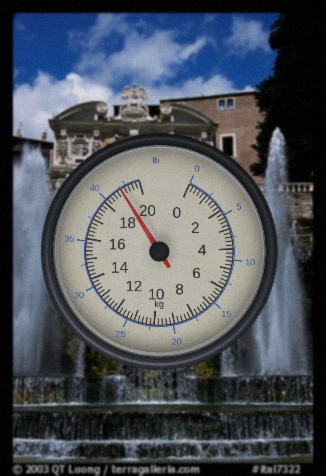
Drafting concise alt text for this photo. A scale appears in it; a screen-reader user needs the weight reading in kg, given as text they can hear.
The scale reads 19 kg
